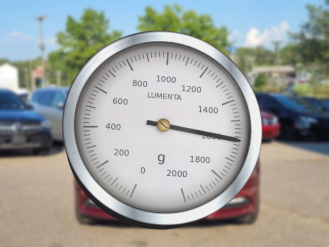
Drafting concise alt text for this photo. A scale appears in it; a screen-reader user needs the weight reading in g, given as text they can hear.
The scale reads 1600 g
